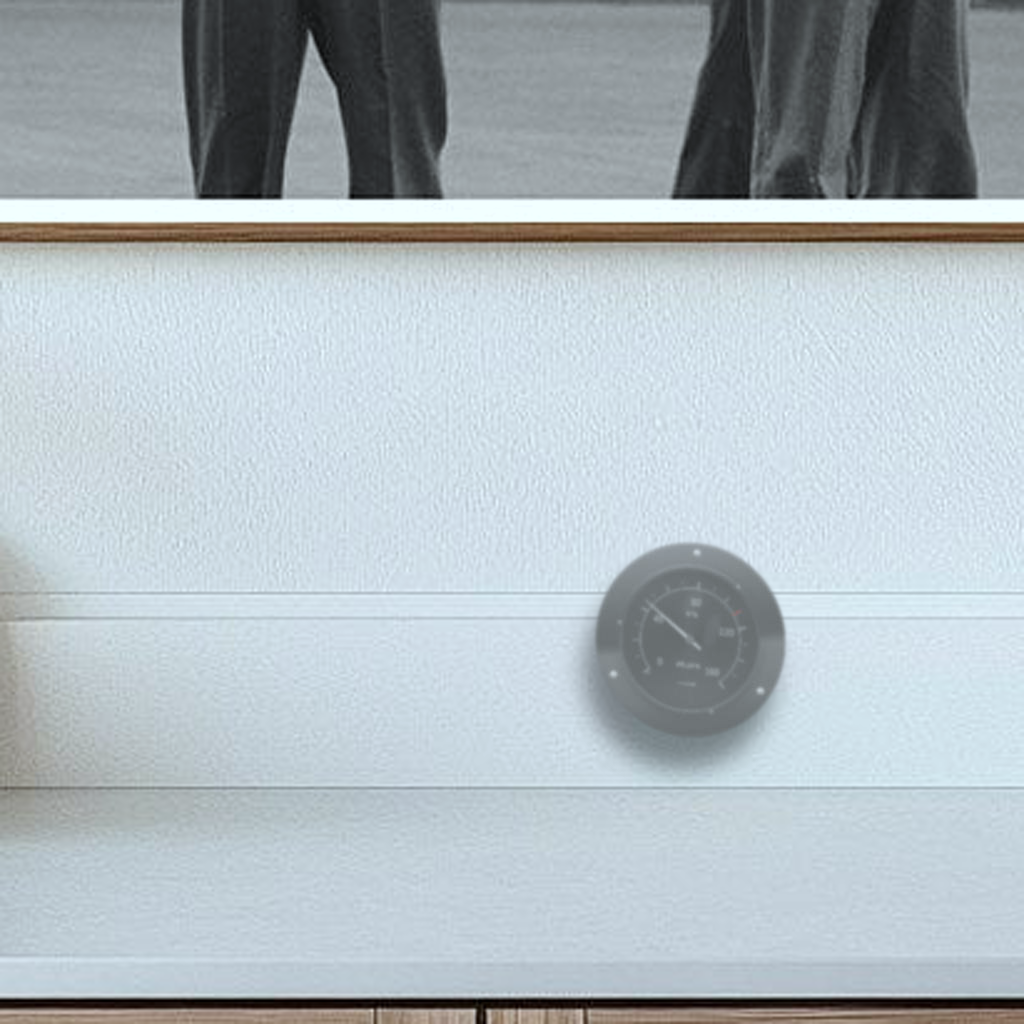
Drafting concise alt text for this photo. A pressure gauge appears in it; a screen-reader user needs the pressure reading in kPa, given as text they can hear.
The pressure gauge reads 45 kPa
